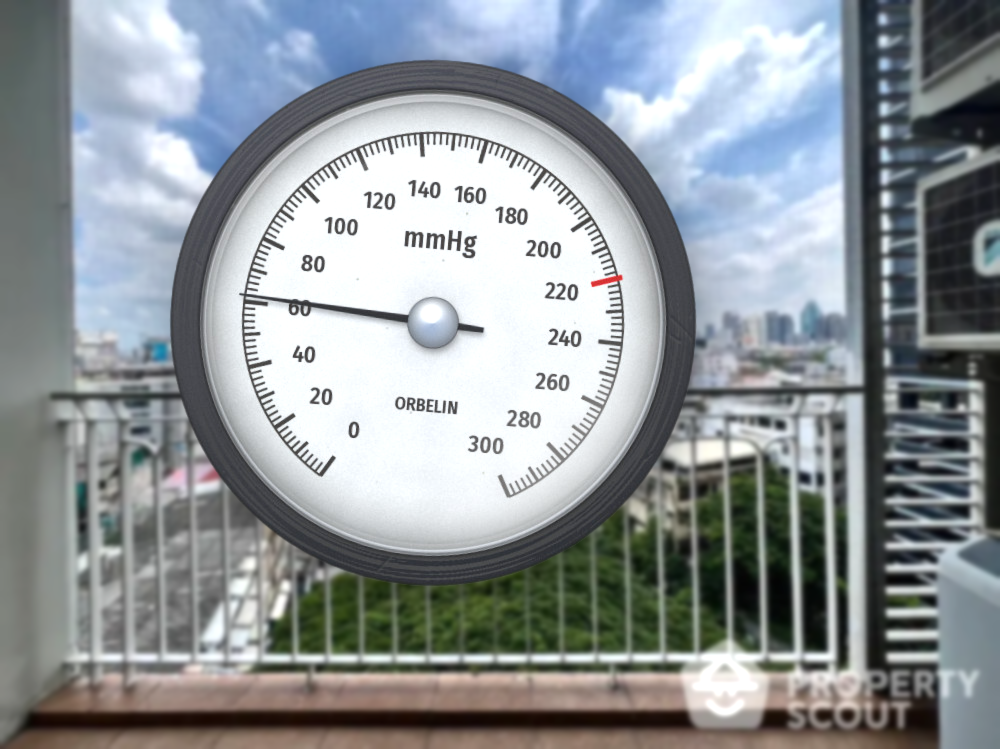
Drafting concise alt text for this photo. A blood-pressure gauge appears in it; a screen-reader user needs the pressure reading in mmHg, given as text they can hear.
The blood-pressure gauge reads 62 mmHg
